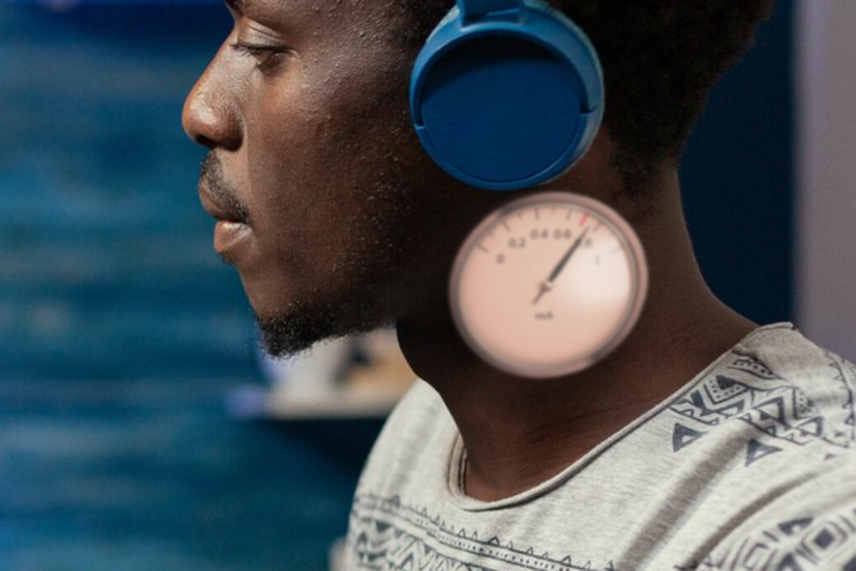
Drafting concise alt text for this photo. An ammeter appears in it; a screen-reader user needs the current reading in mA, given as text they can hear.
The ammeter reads 0.75 mA
